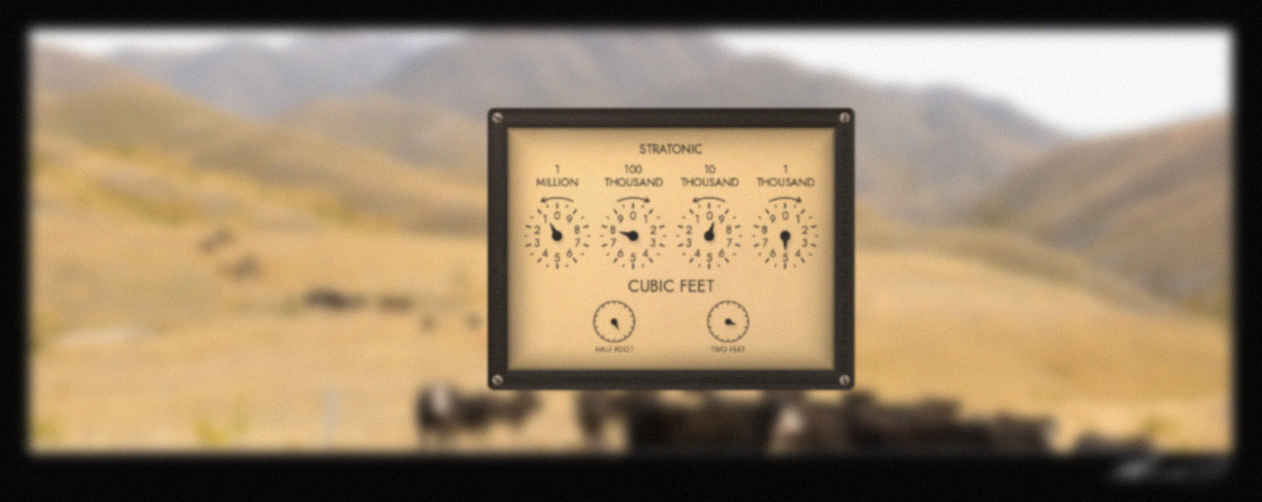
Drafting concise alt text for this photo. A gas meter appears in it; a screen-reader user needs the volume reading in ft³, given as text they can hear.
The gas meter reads 79500 ft³
